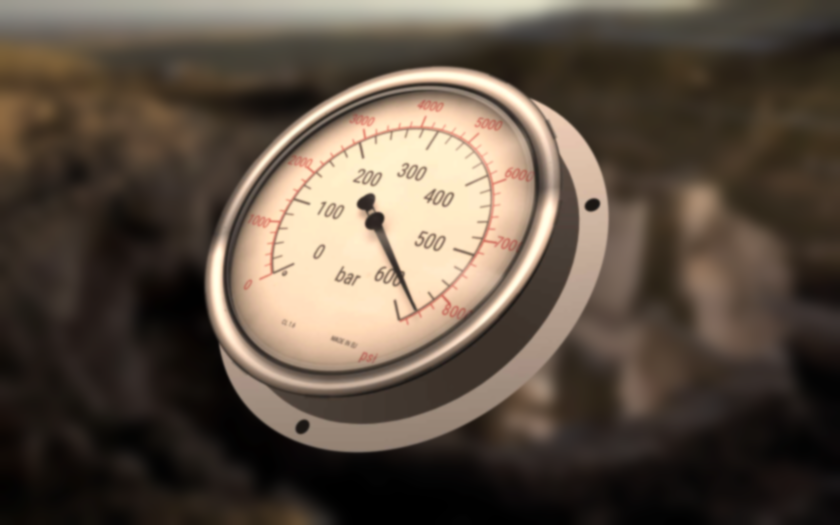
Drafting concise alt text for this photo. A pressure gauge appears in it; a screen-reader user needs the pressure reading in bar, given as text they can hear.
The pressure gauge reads 580 bar
